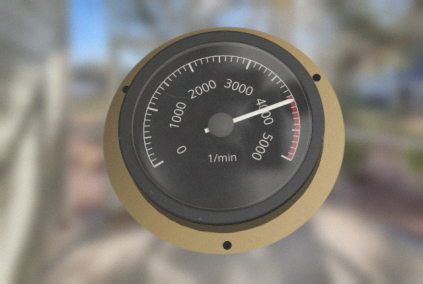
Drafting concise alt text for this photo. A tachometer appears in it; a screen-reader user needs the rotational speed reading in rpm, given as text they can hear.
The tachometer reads 4000 rpm
